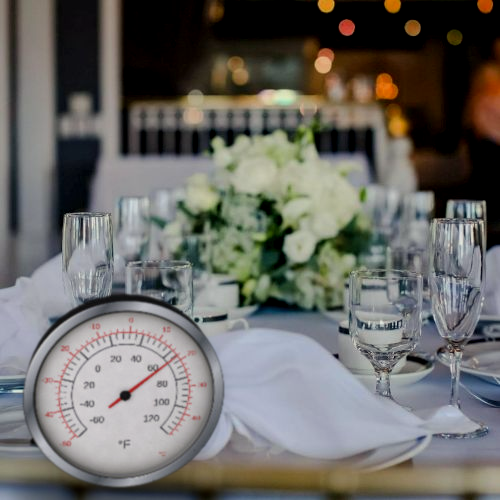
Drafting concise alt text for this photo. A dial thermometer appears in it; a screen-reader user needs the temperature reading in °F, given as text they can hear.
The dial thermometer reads 64 °F
